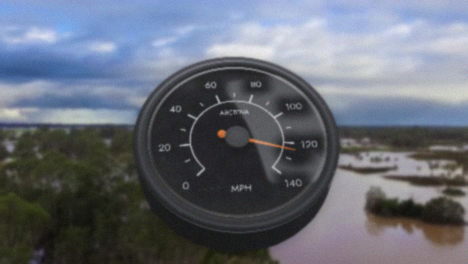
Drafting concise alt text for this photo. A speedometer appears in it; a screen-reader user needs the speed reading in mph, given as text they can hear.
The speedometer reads 125 mph
